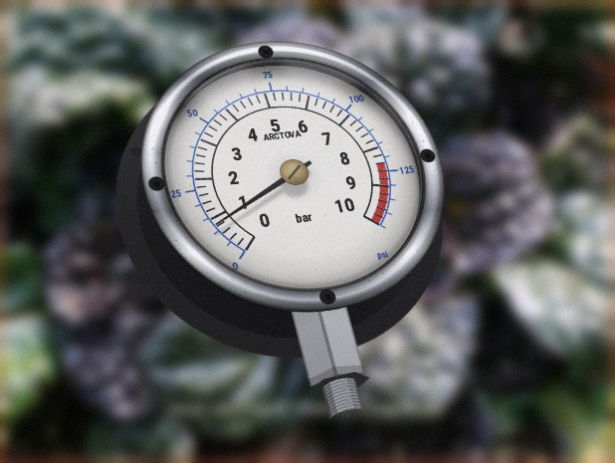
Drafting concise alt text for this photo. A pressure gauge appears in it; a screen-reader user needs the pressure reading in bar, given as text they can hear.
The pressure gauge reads 0.8 bar
